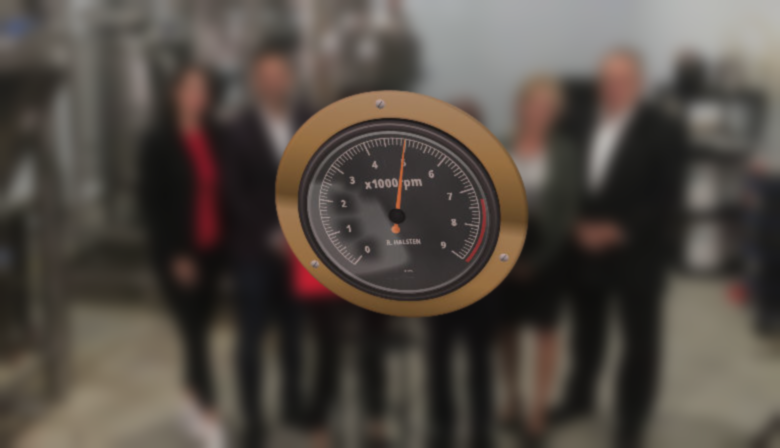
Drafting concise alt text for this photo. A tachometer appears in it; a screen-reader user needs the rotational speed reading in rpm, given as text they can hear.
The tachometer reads 5000 rpm
